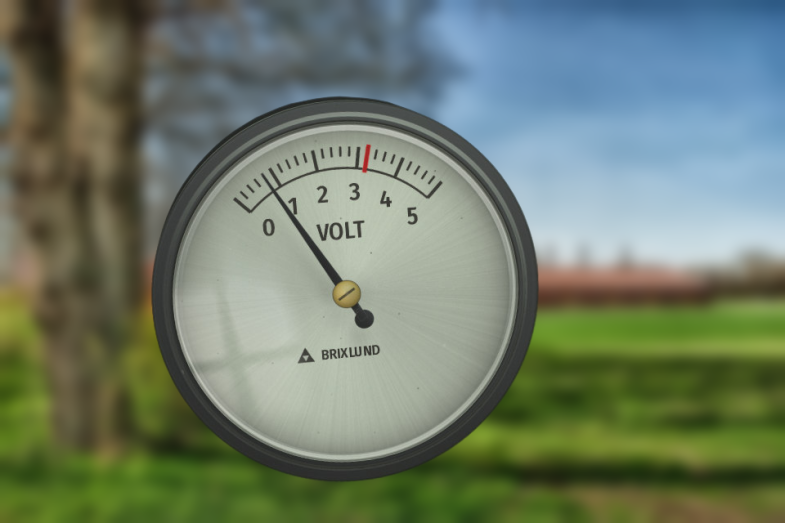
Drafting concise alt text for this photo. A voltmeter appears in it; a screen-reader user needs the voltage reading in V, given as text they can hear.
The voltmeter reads 0.8 V
